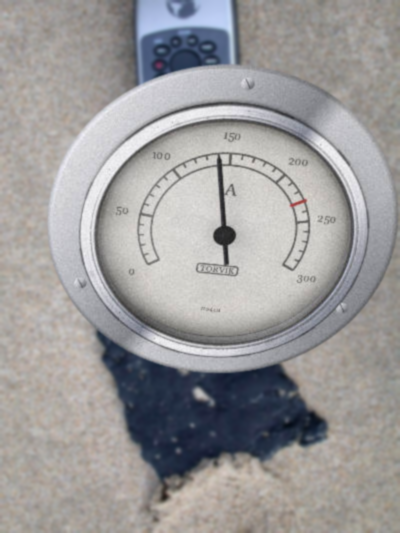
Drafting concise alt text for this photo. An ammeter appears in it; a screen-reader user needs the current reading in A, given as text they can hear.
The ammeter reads 140 A
